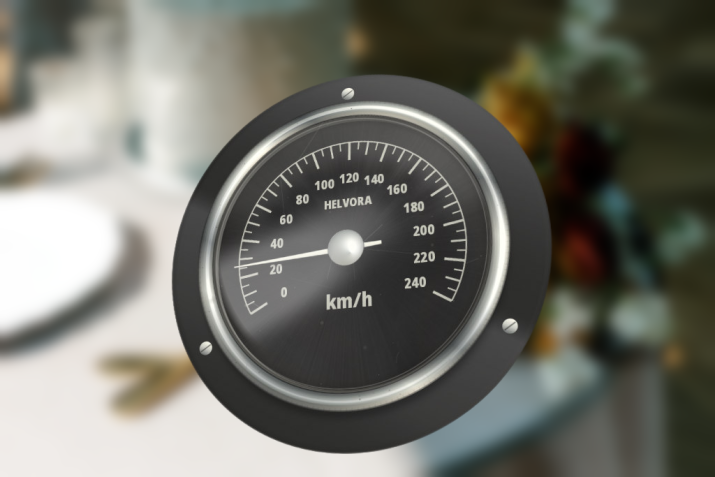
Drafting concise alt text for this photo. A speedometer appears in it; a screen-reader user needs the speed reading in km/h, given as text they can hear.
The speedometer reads 25 km/h
